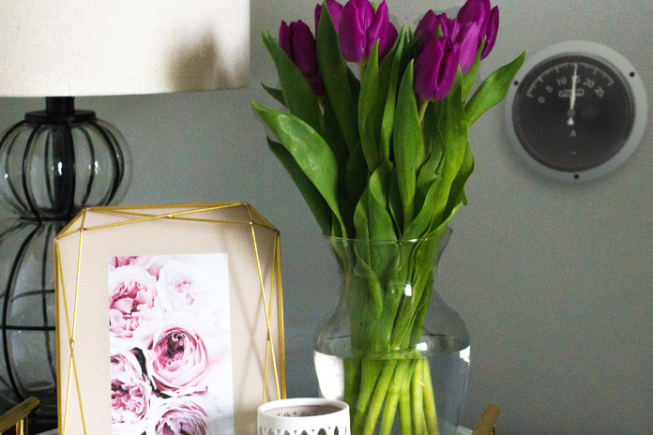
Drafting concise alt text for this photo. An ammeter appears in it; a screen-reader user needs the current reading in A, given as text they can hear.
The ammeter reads 15 A
